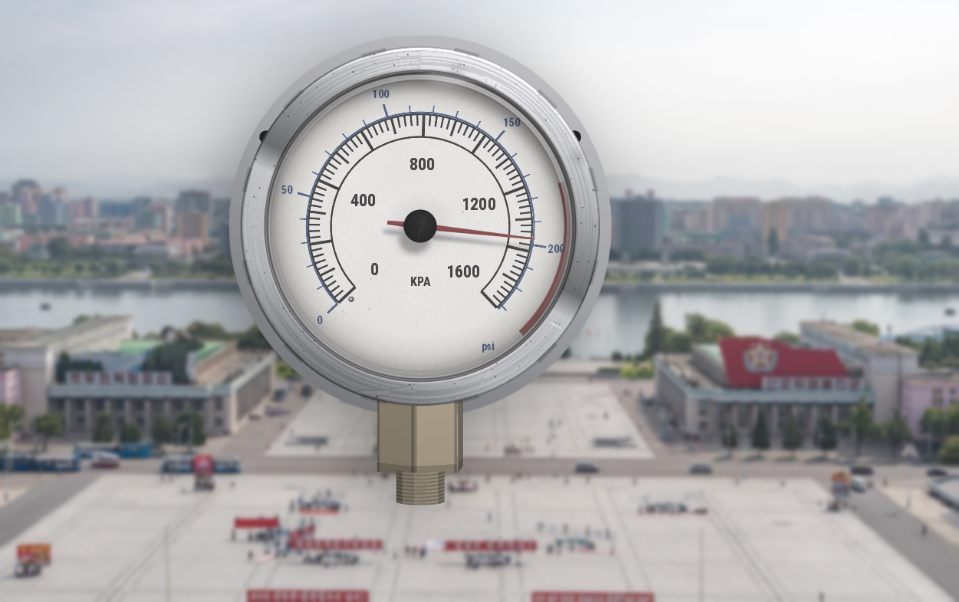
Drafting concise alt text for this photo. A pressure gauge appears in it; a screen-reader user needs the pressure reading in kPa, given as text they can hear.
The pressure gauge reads 1360 kPa
